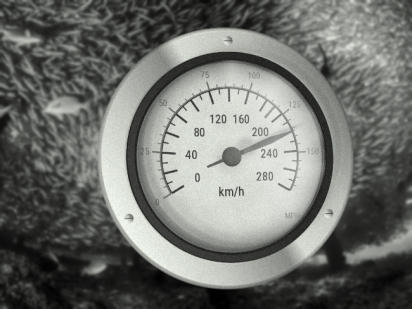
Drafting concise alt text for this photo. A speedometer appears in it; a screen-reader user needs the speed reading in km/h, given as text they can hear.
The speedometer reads 220 km/h
